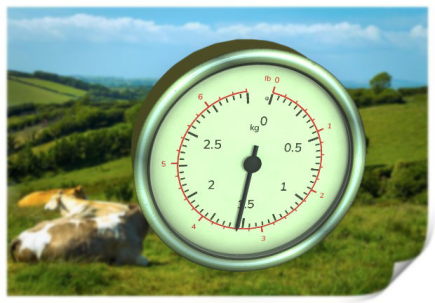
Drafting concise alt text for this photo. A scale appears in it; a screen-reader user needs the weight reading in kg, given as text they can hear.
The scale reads 1.55 kg
